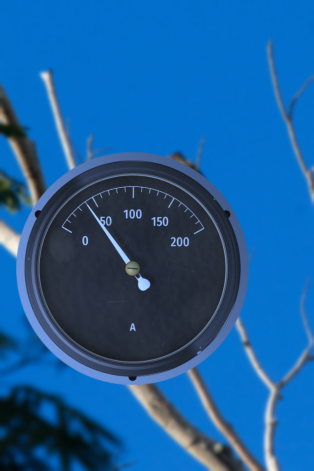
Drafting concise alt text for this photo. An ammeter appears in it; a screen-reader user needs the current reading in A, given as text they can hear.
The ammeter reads 40 A
